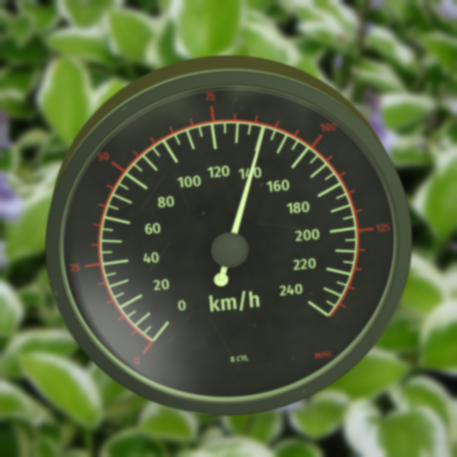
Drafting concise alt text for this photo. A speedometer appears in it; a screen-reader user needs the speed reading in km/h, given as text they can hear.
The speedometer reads 140 km/h
